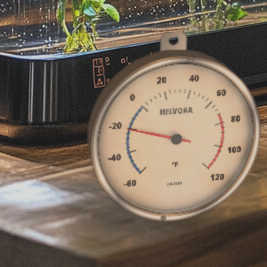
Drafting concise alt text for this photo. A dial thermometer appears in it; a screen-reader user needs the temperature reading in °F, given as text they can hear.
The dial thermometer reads -20 °F
